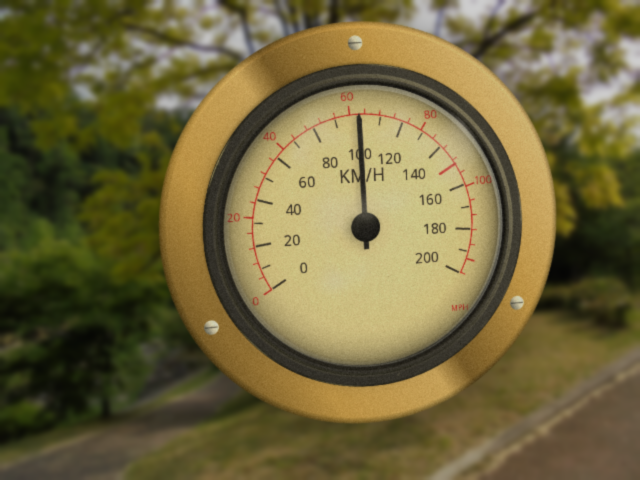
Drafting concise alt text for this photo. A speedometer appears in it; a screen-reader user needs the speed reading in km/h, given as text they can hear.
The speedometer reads 100 km/h
